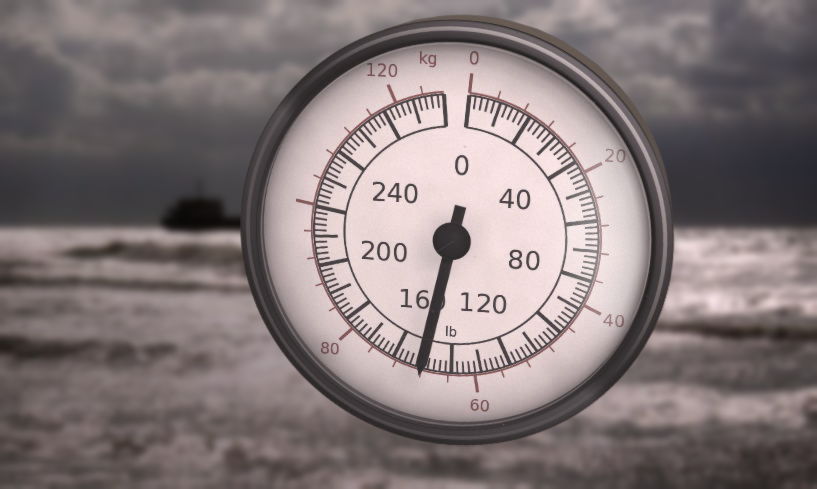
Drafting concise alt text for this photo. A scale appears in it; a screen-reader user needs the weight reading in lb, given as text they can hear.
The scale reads 150 lb
